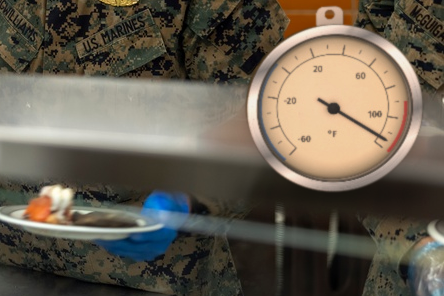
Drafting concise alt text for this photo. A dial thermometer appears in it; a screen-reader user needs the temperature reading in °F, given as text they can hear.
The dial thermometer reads 115 °F
